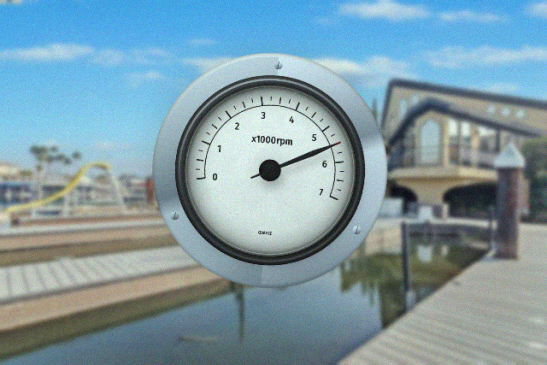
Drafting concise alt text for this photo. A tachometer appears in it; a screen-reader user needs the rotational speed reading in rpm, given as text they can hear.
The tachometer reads 5500 rpm
